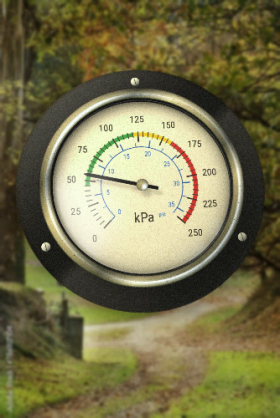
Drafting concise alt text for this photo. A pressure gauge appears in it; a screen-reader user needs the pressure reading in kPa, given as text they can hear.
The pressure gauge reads 55 kPa
